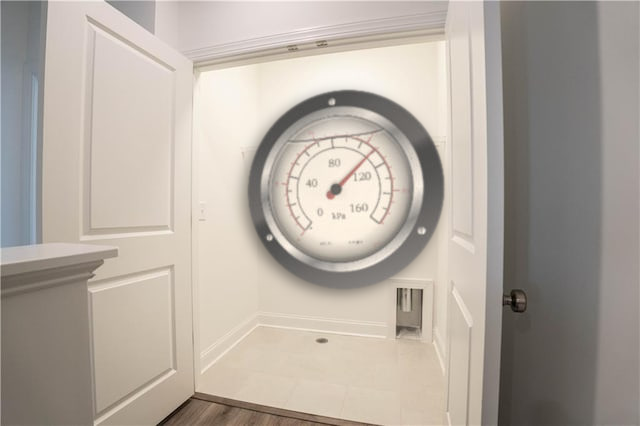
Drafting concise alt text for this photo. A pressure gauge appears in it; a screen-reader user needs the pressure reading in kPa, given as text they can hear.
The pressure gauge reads 110 kPa
